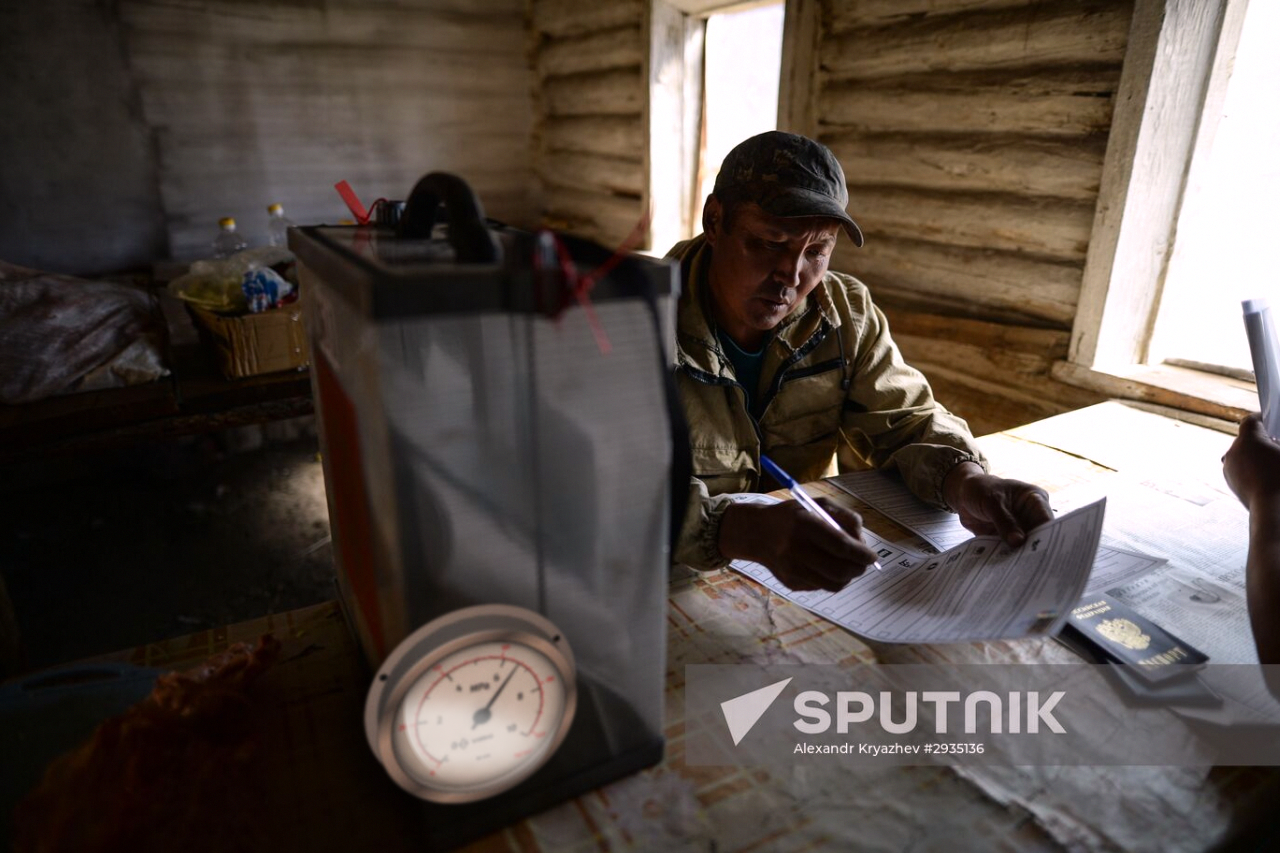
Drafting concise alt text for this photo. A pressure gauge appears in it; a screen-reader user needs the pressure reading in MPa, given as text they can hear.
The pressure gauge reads 6.5 MPa
